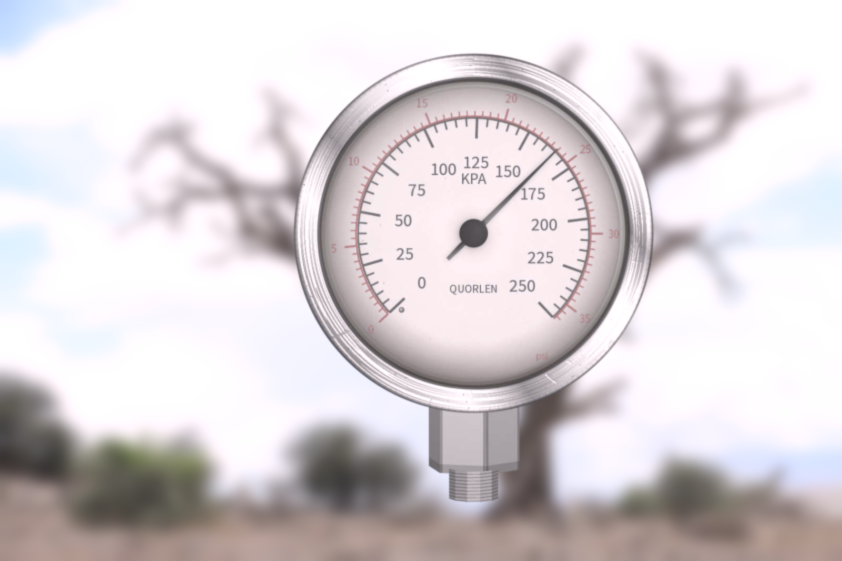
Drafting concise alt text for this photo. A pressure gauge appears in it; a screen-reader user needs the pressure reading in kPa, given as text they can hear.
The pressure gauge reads 165 kPa
